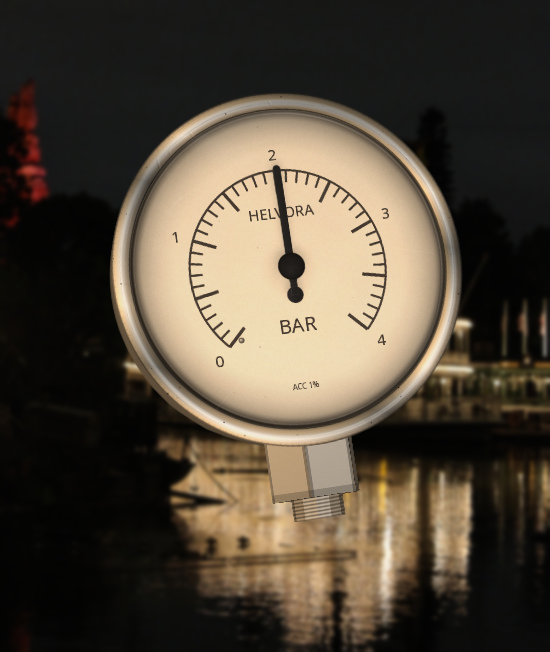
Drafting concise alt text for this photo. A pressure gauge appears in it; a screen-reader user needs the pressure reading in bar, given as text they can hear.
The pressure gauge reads 2 bar
